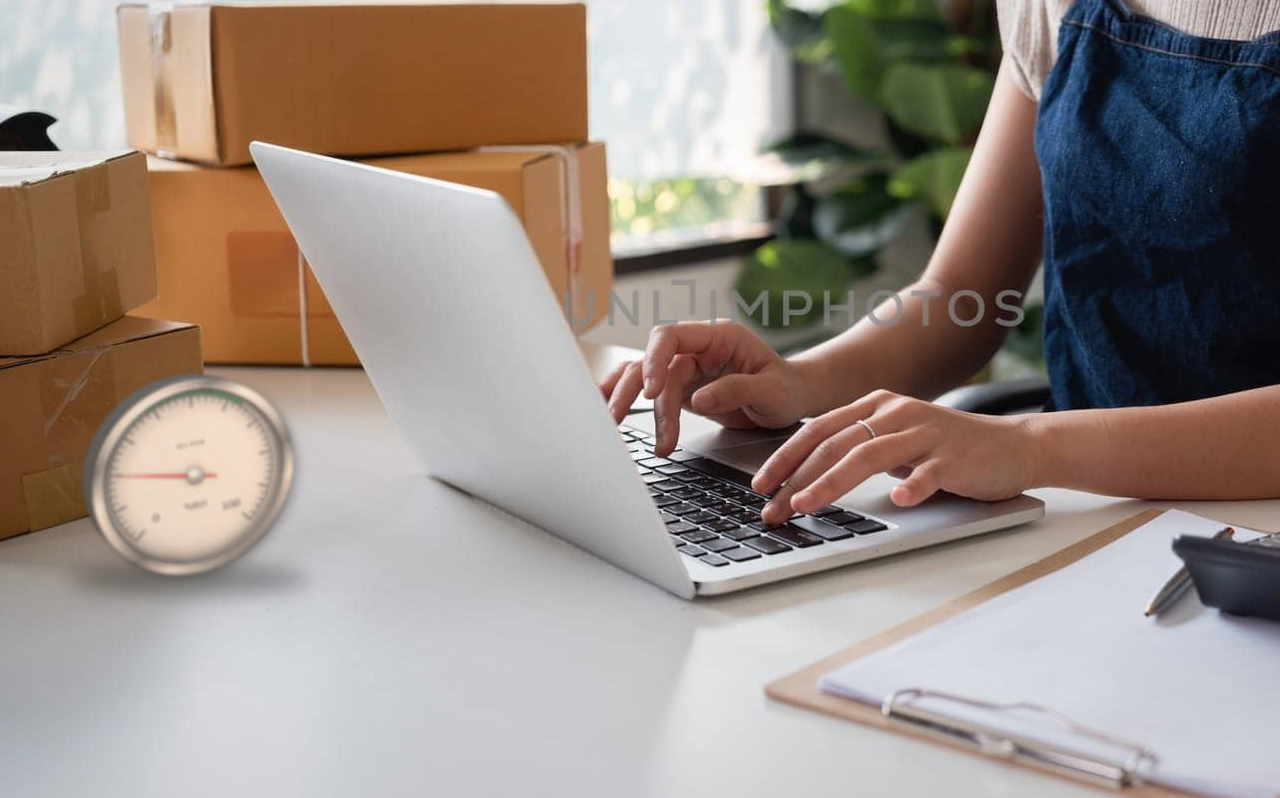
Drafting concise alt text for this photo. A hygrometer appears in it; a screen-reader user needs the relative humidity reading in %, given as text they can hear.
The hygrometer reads 20 %
